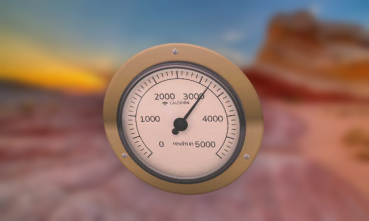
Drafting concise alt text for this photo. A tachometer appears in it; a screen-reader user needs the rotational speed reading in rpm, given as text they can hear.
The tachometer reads 3200 rpm
